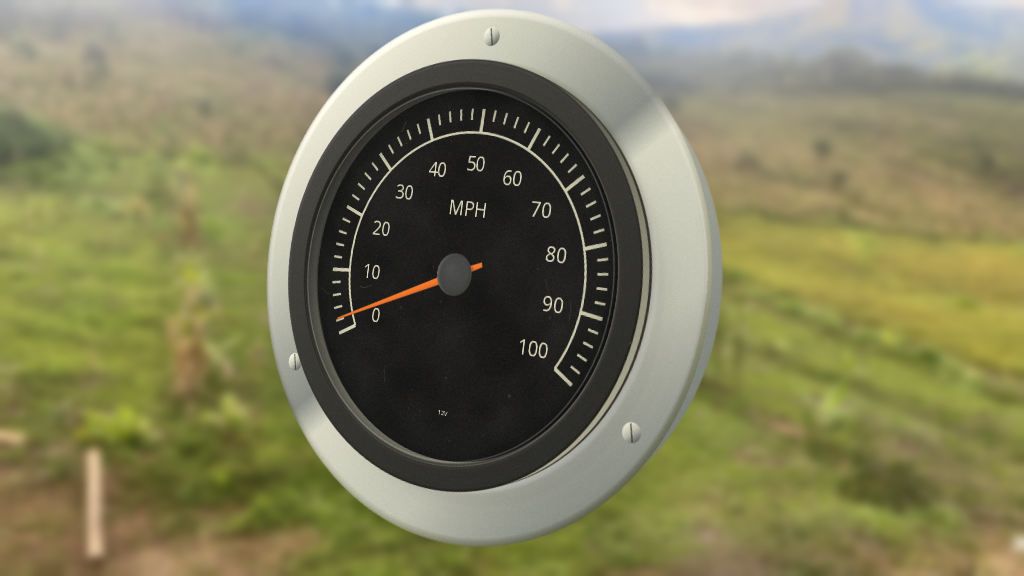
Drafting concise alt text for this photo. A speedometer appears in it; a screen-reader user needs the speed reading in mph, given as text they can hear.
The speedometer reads 2 mph
